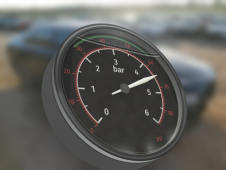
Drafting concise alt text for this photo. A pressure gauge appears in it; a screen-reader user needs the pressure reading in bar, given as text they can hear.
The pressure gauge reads 4.5 bar
